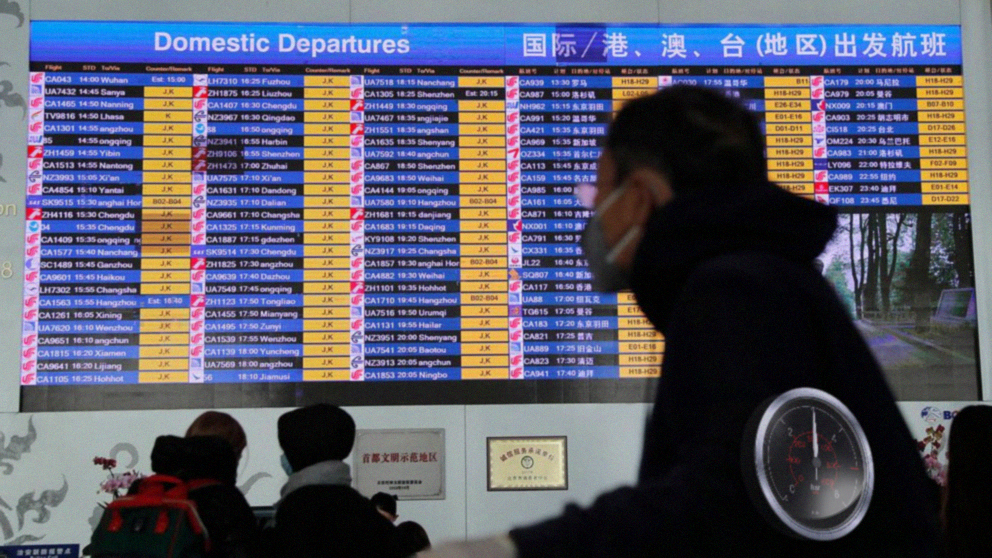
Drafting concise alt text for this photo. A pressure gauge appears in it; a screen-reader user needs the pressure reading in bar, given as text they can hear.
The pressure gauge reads 3 bar
